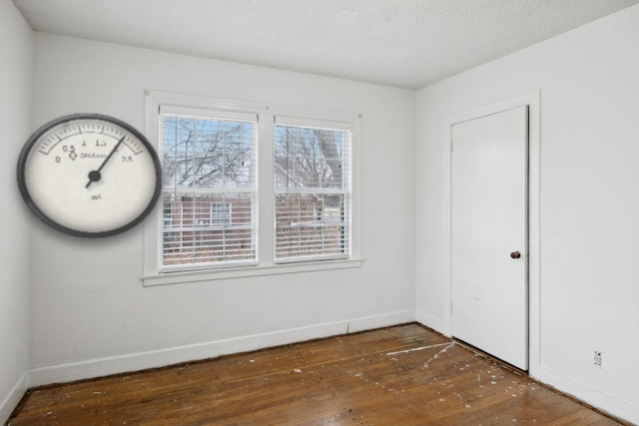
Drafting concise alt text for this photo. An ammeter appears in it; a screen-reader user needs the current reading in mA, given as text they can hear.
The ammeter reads 2 mA
